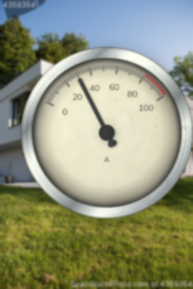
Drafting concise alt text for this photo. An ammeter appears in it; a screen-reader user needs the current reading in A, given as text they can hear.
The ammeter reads 30 A
